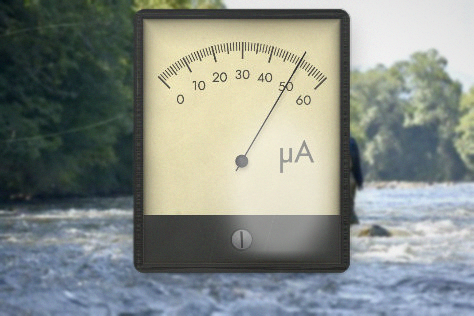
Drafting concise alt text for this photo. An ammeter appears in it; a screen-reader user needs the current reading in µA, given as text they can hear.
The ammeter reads 50 µA
